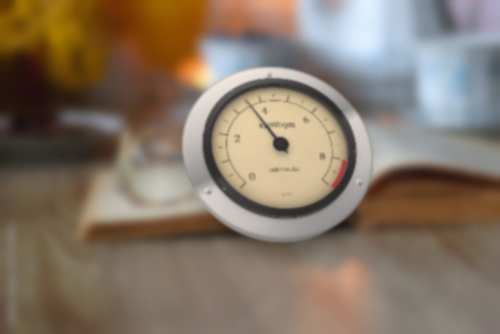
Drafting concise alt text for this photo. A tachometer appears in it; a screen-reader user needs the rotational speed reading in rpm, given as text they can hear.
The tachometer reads 3500 rpm
